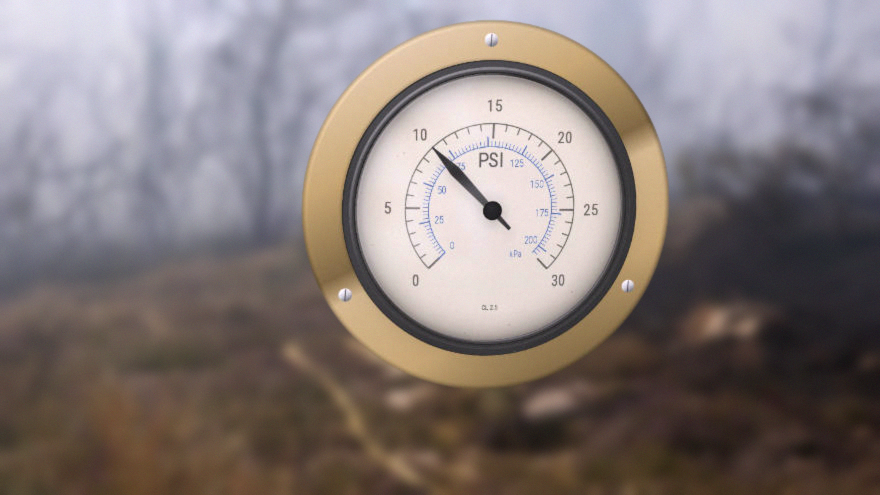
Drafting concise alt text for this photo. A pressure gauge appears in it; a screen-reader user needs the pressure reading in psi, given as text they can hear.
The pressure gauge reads 10 psi
